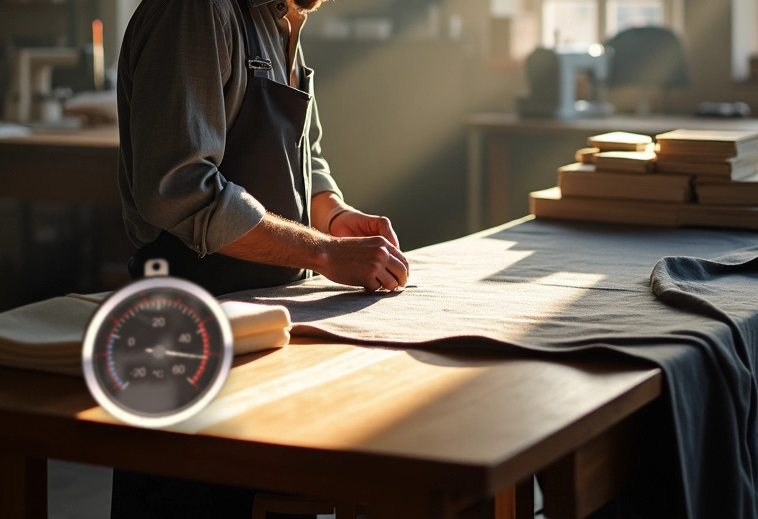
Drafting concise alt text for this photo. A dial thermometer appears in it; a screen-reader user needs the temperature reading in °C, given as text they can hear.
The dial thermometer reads 50 °C
